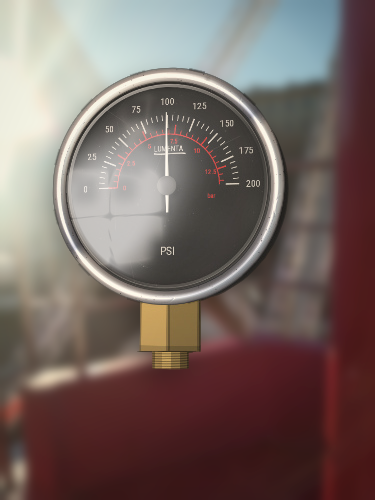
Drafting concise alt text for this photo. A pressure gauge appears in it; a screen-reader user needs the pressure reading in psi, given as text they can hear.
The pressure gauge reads 100 psi
